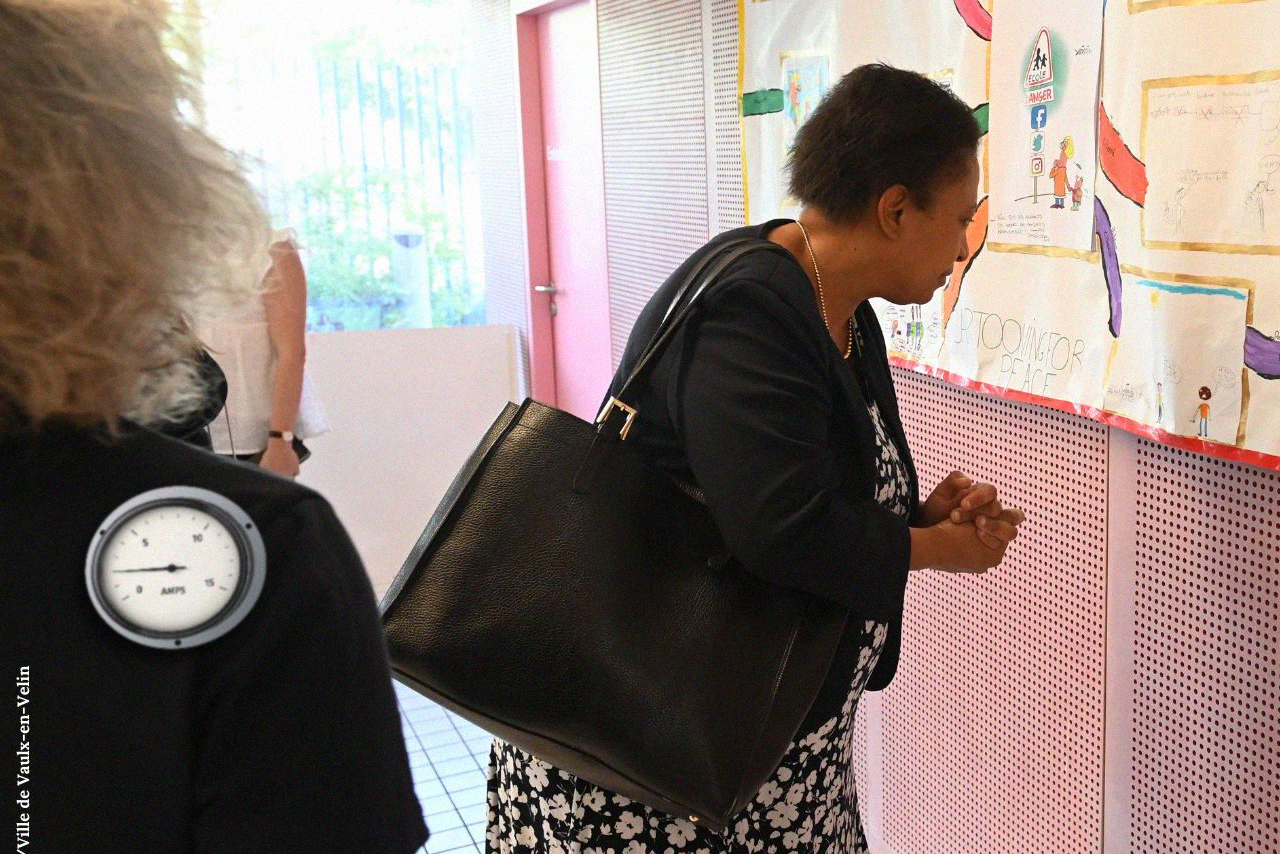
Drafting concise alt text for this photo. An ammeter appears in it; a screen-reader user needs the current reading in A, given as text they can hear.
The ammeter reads 2 A
